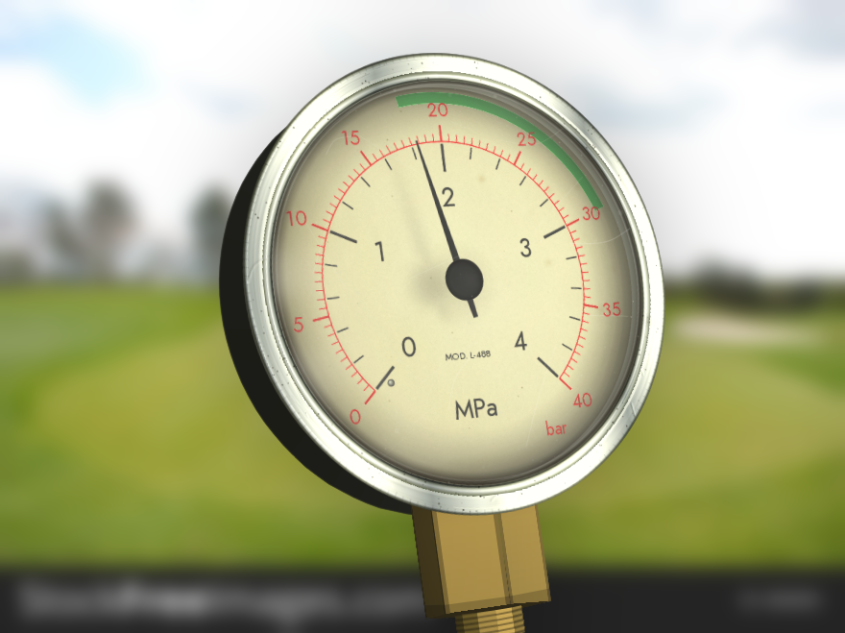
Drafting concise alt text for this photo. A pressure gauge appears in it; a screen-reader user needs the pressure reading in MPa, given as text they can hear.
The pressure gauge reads 1.8 MPa
